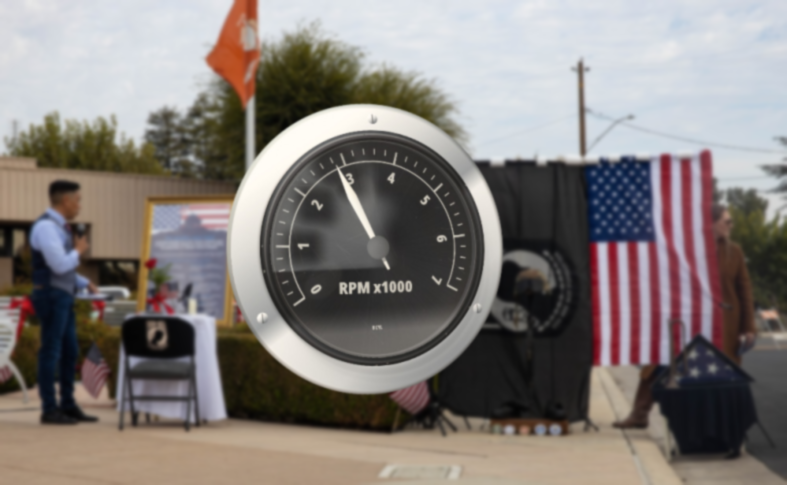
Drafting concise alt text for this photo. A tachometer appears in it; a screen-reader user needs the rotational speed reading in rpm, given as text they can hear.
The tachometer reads 2800 rpm
